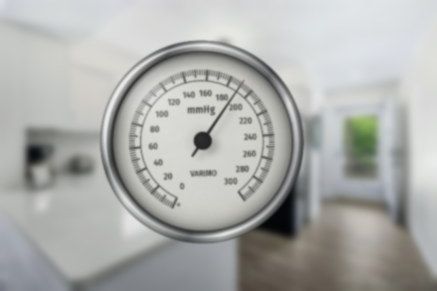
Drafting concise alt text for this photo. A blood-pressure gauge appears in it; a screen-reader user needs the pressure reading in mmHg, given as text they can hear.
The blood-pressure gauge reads 190 mmHg
